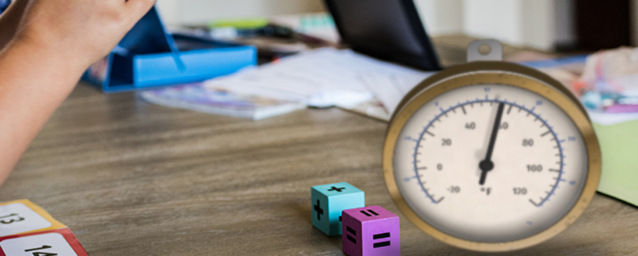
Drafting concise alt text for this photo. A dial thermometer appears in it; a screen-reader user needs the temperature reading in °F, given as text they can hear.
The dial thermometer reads 56 °F
